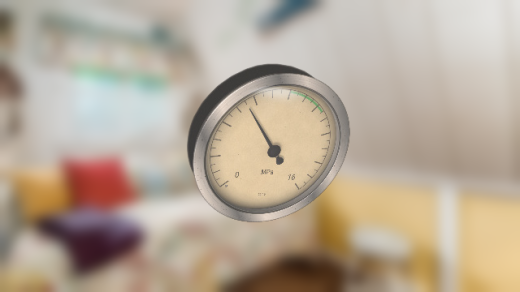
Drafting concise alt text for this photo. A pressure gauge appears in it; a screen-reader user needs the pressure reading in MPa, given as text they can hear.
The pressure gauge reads 5.5 MPa
